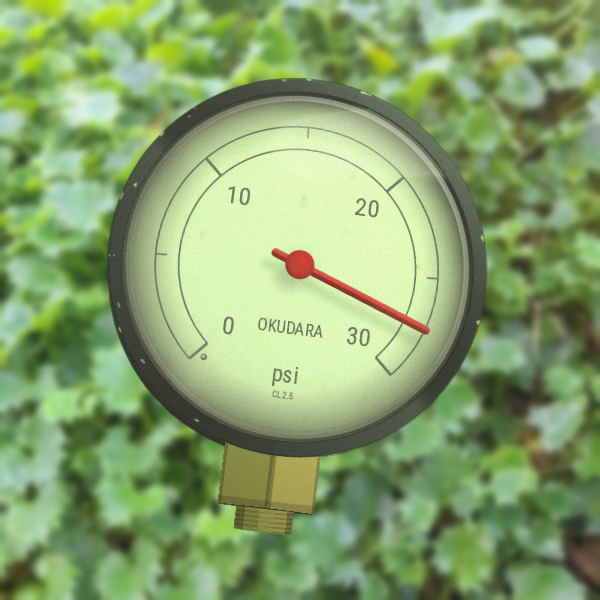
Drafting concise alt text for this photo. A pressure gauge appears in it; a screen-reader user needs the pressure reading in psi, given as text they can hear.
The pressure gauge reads 27.5 psi
